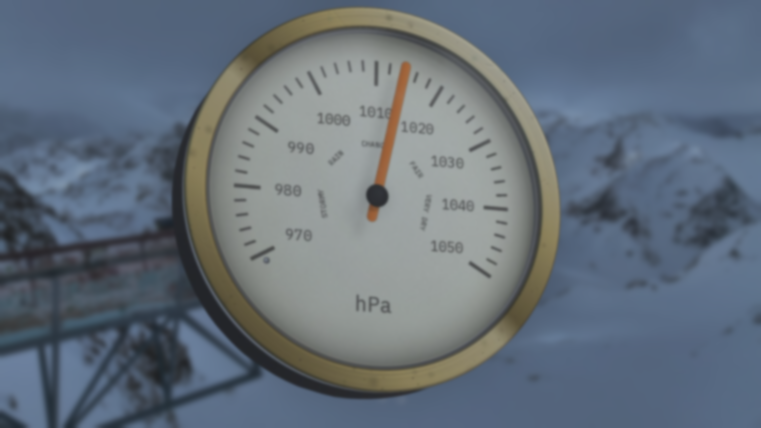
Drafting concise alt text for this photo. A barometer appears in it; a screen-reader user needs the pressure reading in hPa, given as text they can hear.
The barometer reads 1014 hPa
